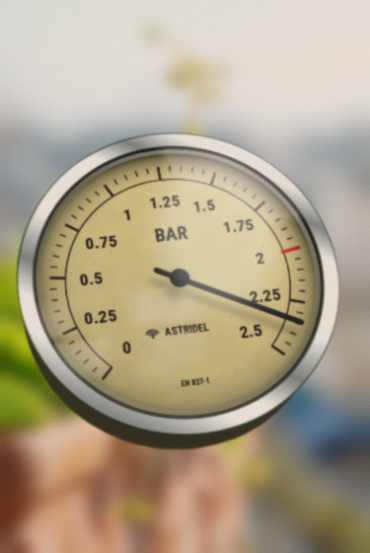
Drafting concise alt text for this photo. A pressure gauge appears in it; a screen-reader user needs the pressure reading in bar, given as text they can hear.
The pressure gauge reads 2.35 bar
